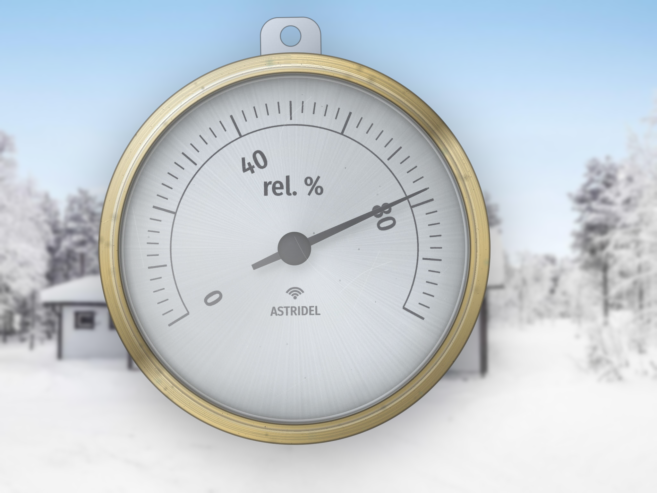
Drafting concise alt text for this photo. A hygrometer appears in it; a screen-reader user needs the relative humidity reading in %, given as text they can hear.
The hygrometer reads 78 %
